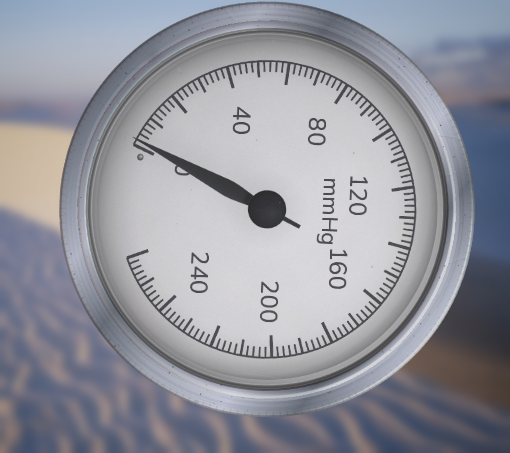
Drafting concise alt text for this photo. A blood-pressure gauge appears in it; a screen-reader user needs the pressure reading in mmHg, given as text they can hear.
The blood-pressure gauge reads 2 mmHg
